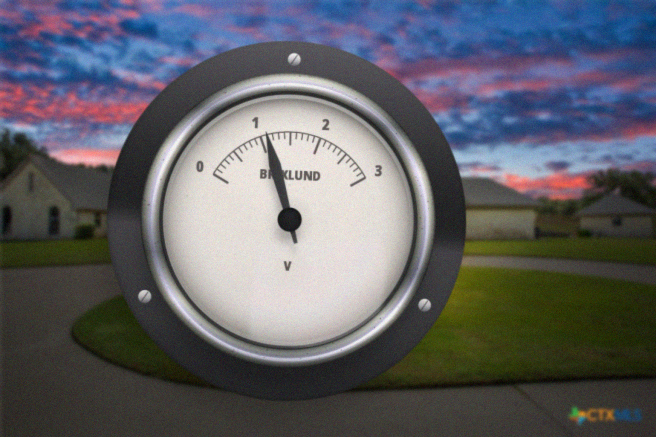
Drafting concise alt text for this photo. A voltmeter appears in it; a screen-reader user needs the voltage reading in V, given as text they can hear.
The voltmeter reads 1.1 V
